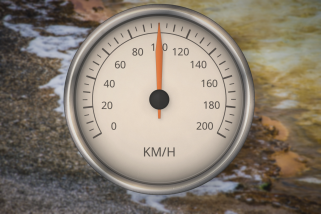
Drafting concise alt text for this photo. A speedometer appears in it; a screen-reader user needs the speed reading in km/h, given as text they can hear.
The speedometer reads 100 km/h
